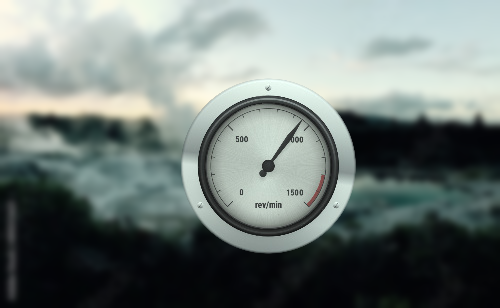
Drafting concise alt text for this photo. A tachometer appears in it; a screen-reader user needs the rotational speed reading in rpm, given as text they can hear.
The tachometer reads 950 rpm
